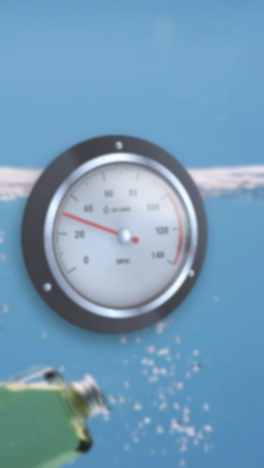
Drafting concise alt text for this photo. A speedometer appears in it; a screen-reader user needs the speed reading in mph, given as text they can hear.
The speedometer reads 30 mph
